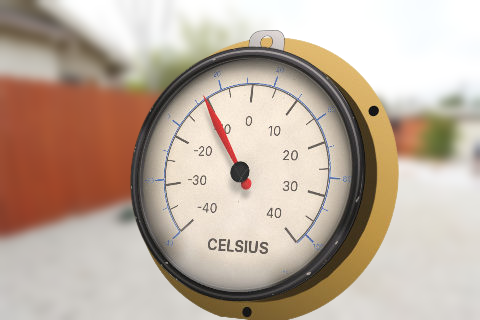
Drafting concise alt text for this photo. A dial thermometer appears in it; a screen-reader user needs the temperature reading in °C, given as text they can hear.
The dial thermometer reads -10 °C
